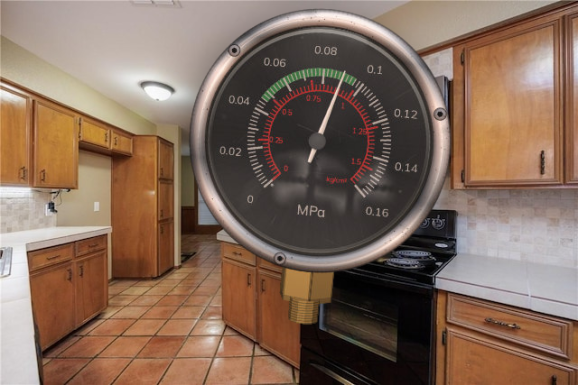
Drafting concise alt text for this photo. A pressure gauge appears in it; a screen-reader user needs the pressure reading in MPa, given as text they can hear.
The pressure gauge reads 0.09 MPa
